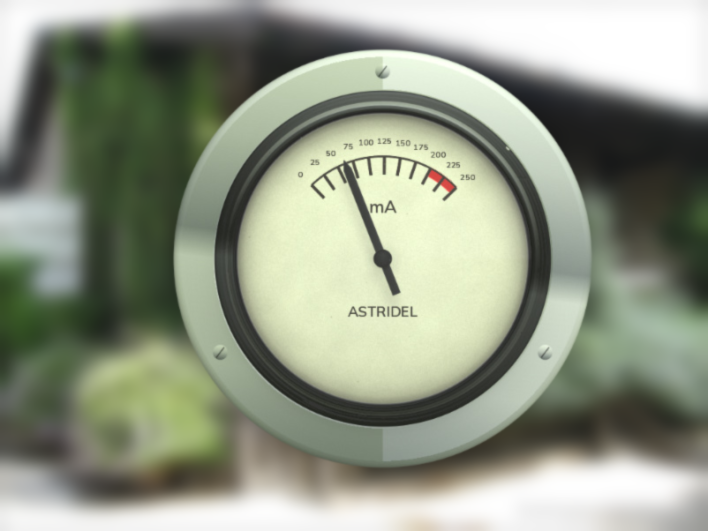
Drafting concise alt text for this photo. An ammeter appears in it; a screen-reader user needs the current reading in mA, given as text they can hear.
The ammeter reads 62.5 mA
